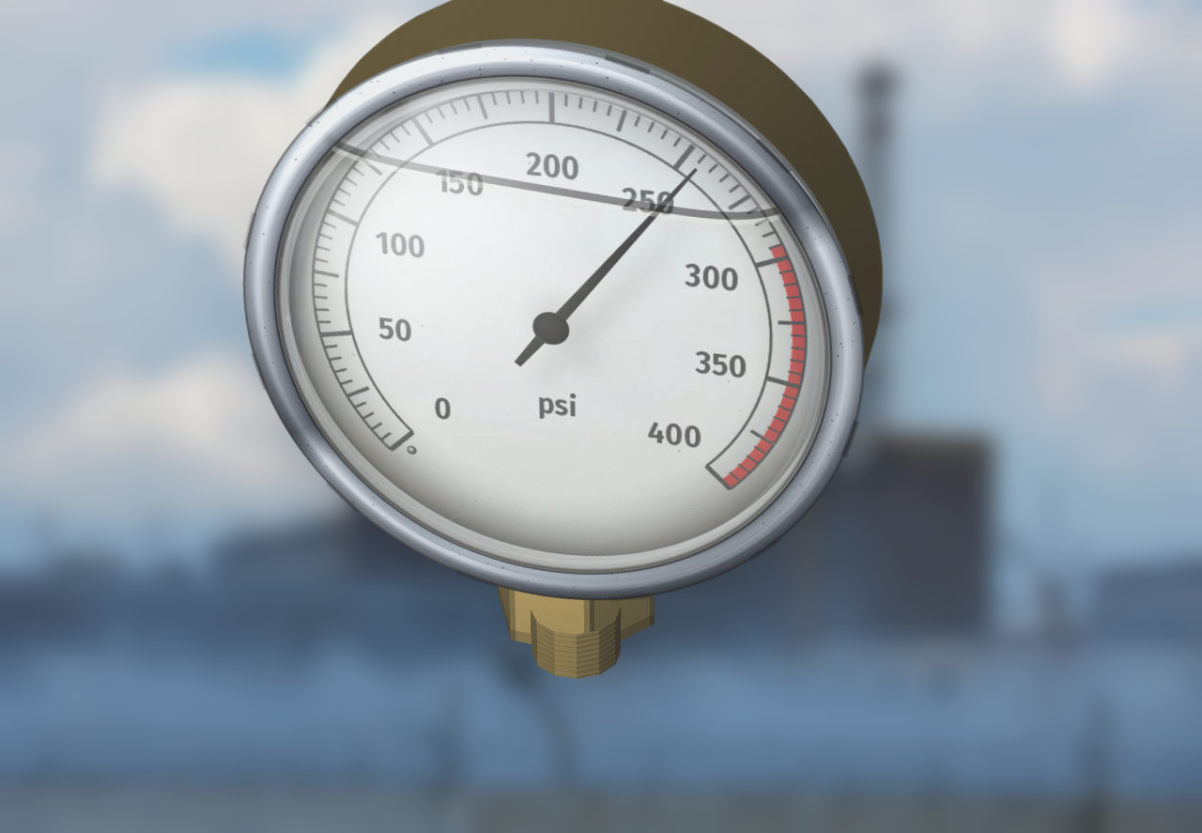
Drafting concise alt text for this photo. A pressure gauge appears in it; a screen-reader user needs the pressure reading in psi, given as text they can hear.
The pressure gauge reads 255 psi
